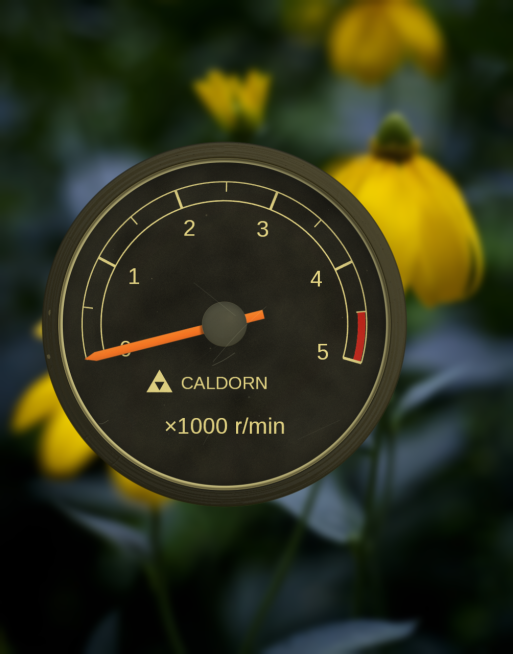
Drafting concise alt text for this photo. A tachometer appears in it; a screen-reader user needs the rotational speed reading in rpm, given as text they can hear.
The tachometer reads 0 rpm
